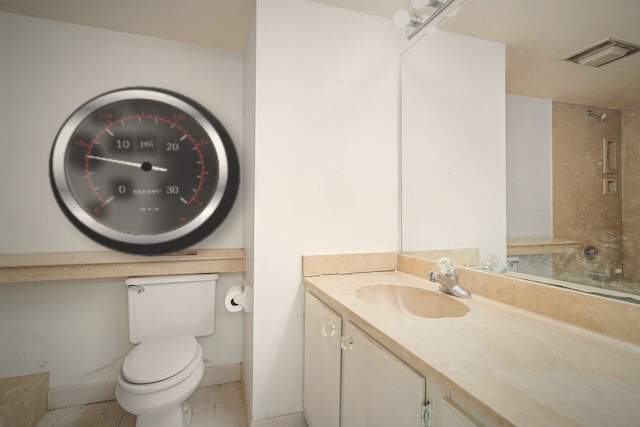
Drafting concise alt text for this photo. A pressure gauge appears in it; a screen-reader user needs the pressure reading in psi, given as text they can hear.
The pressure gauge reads 6 psi
